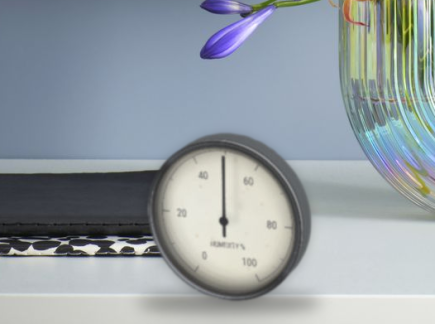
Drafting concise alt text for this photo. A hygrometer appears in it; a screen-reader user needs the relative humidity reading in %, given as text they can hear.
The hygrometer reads 50 %
